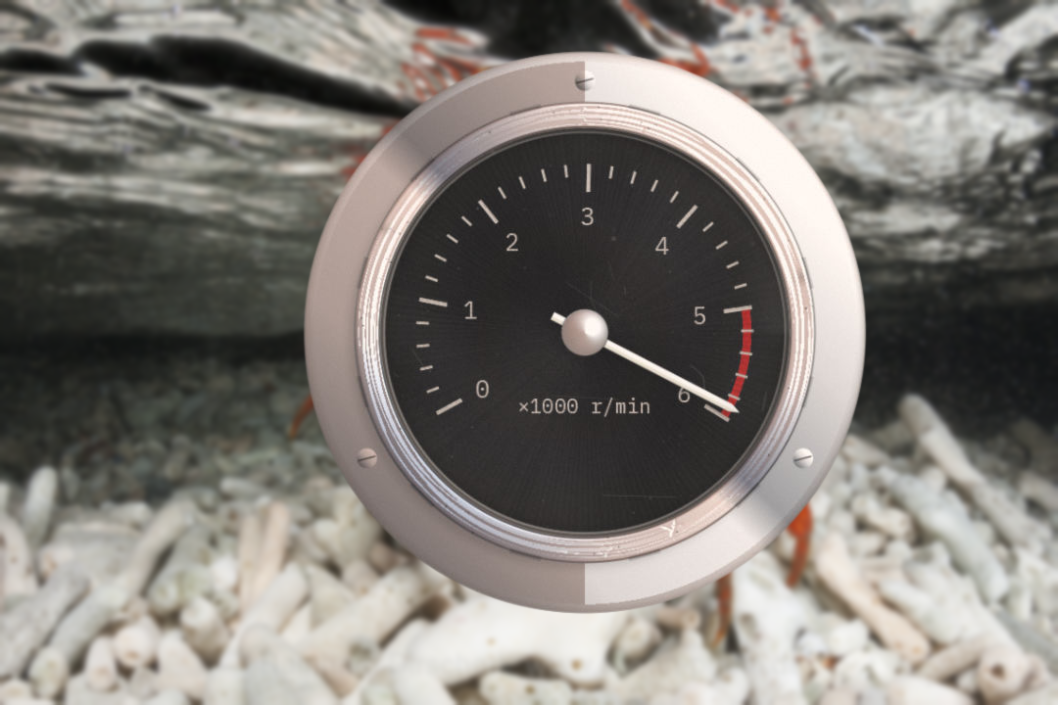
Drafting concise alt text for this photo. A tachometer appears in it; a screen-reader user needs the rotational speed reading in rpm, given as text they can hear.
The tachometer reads 5900 rpm
